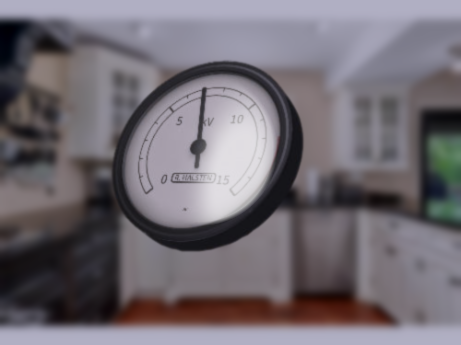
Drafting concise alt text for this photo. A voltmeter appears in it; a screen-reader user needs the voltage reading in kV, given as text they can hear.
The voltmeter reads 7 kV
